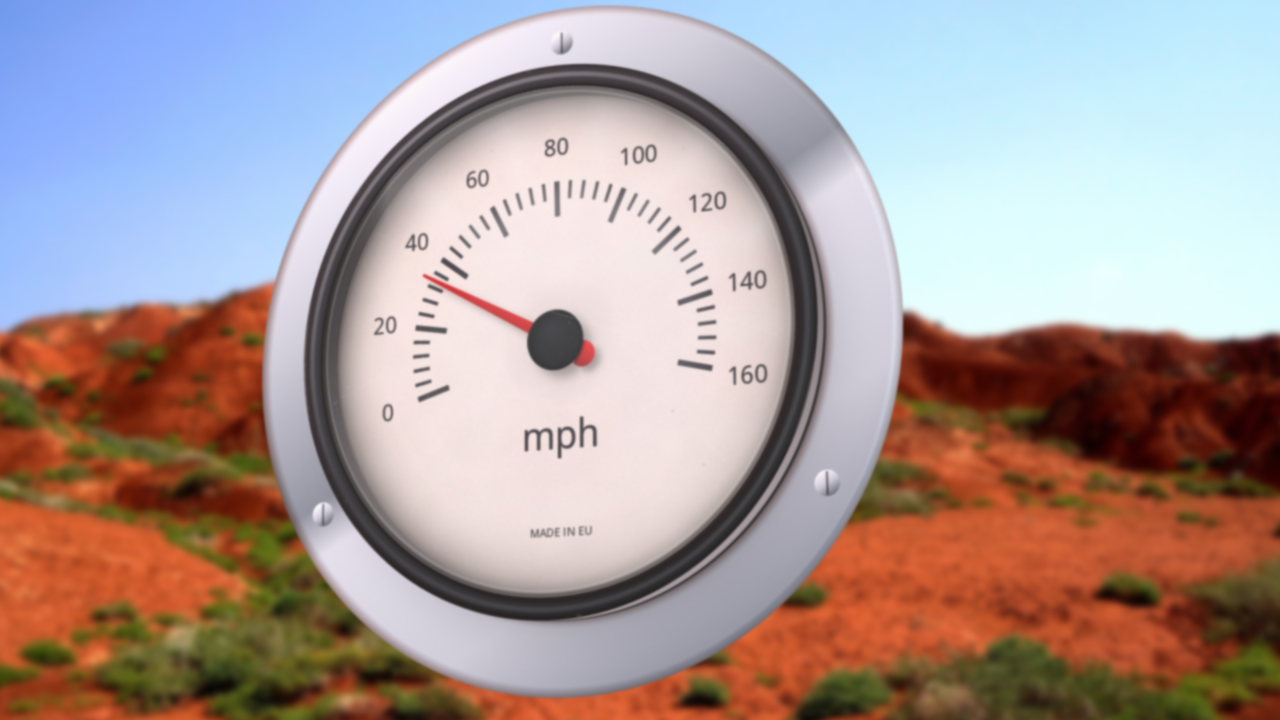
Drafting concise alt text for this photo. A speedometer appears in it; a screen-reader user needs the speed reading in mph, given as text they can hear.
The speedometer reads 34 mph
